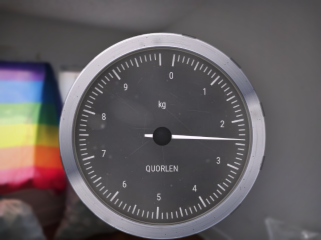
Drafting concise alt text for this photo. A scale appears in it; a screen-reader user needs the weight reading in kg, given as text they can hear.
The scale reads 2.4 kg
